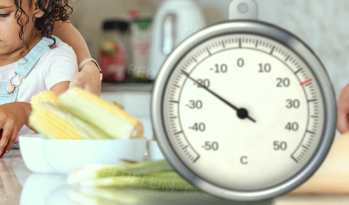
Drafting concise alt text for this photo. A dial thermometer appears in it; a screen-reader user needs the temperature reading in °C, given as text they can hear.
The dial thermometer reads -20 °C
